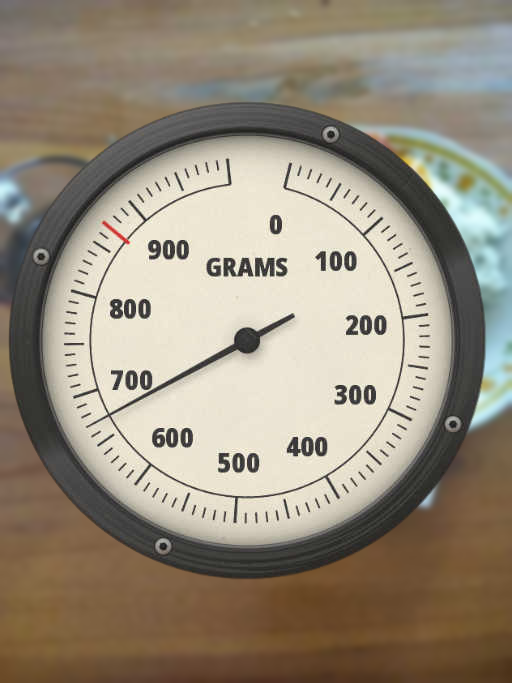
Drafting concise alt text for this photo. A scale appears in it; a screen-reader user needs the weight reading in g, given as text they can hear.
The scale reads 670 g
